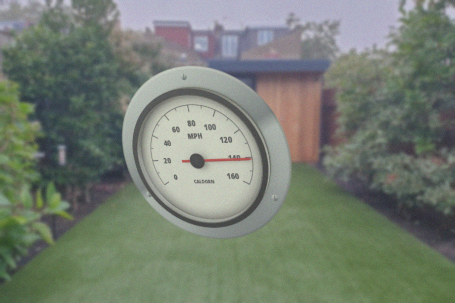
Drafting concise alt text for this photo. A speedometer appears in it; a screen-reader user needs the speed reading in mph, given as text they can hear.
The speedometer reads 140 mph
